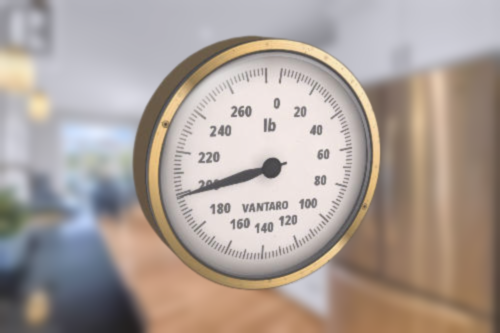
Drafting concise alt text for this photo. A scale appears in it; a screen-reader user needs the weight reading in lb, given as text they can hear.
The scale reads 200 lb
